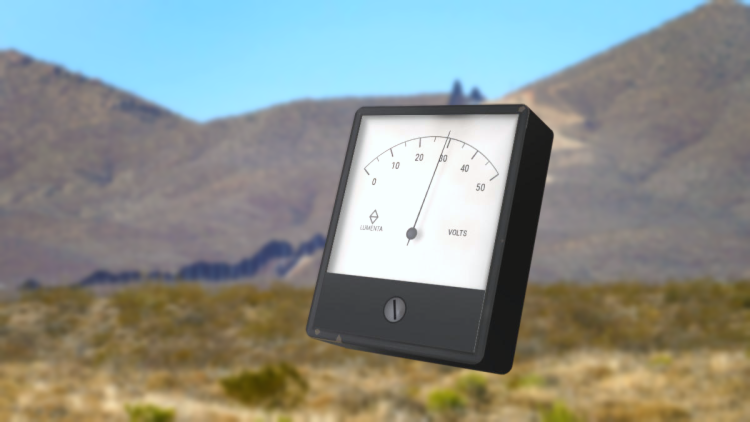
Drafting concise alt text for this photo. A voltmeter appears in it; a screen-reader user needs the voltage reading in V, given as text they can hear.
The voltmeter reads 30 V
